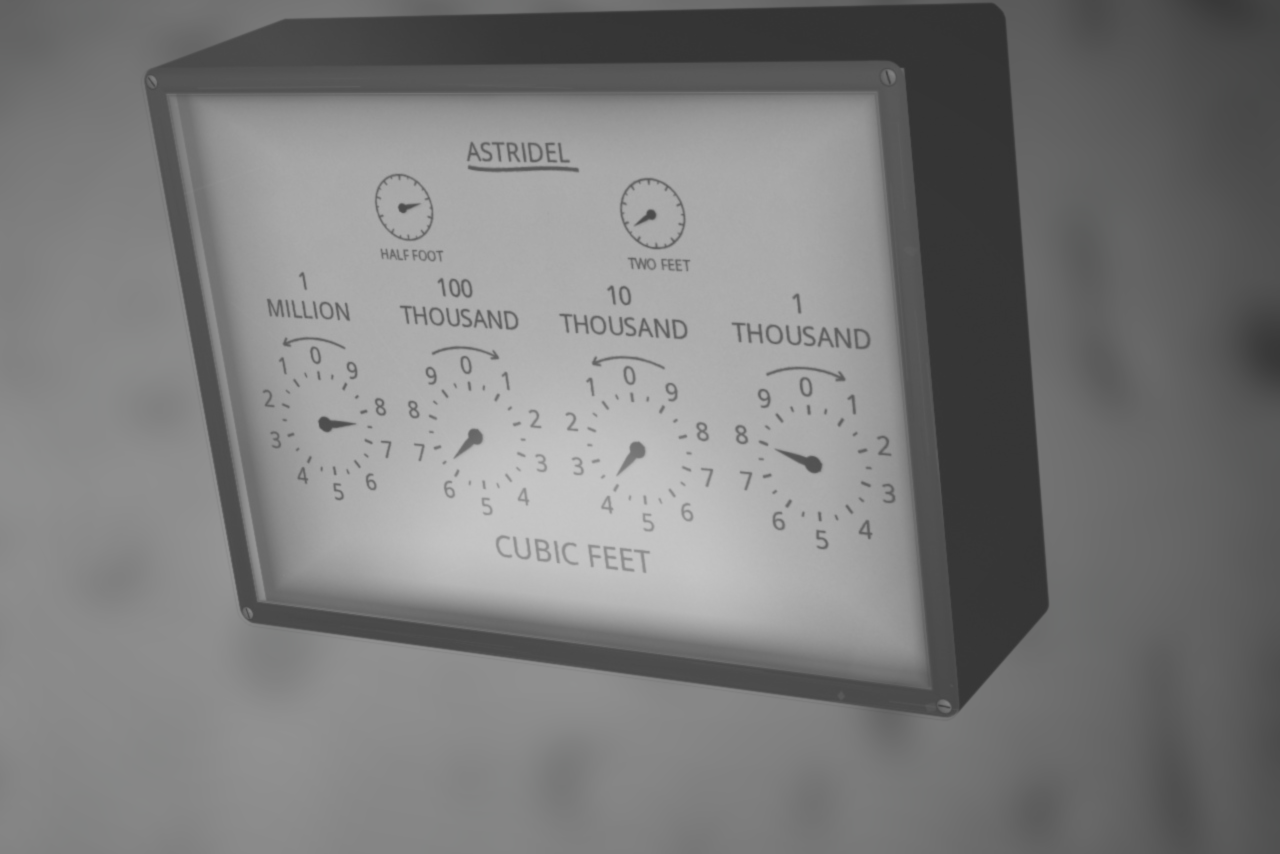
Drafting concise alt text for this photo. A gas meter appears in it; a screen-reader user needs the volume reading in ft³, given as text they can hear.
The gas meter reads 763800 ft³
